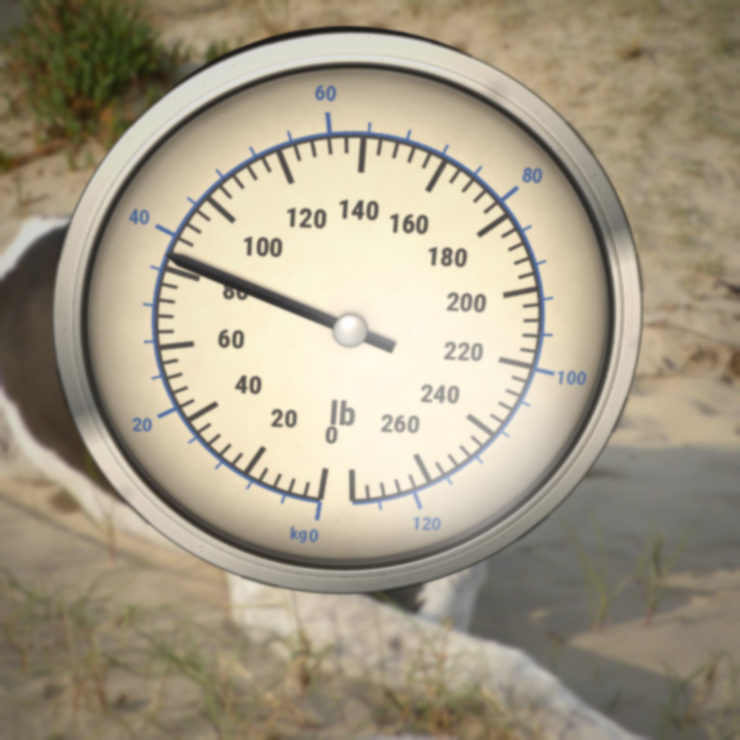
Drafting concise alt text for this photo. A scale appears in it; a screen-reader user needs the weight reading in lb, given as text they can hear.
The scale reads 84 lb
